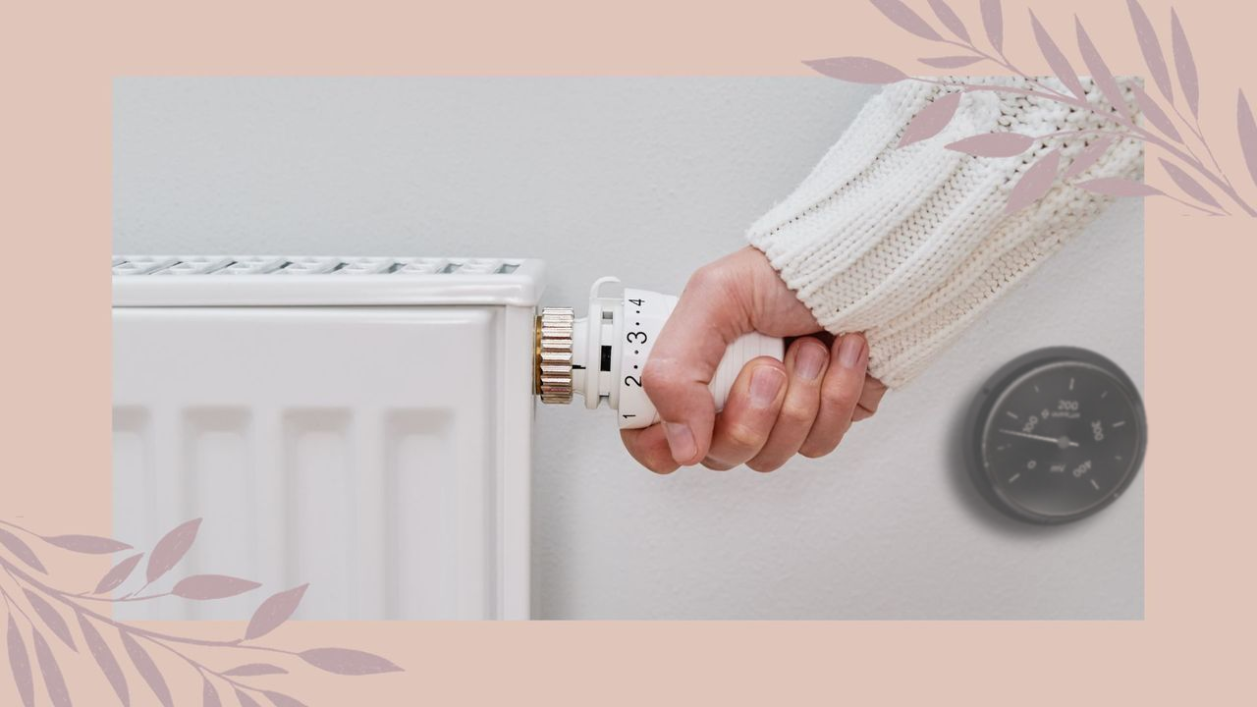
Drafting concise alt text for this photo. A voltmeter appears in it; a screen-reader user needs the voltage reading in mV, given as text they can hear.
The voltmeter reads 75 mV
